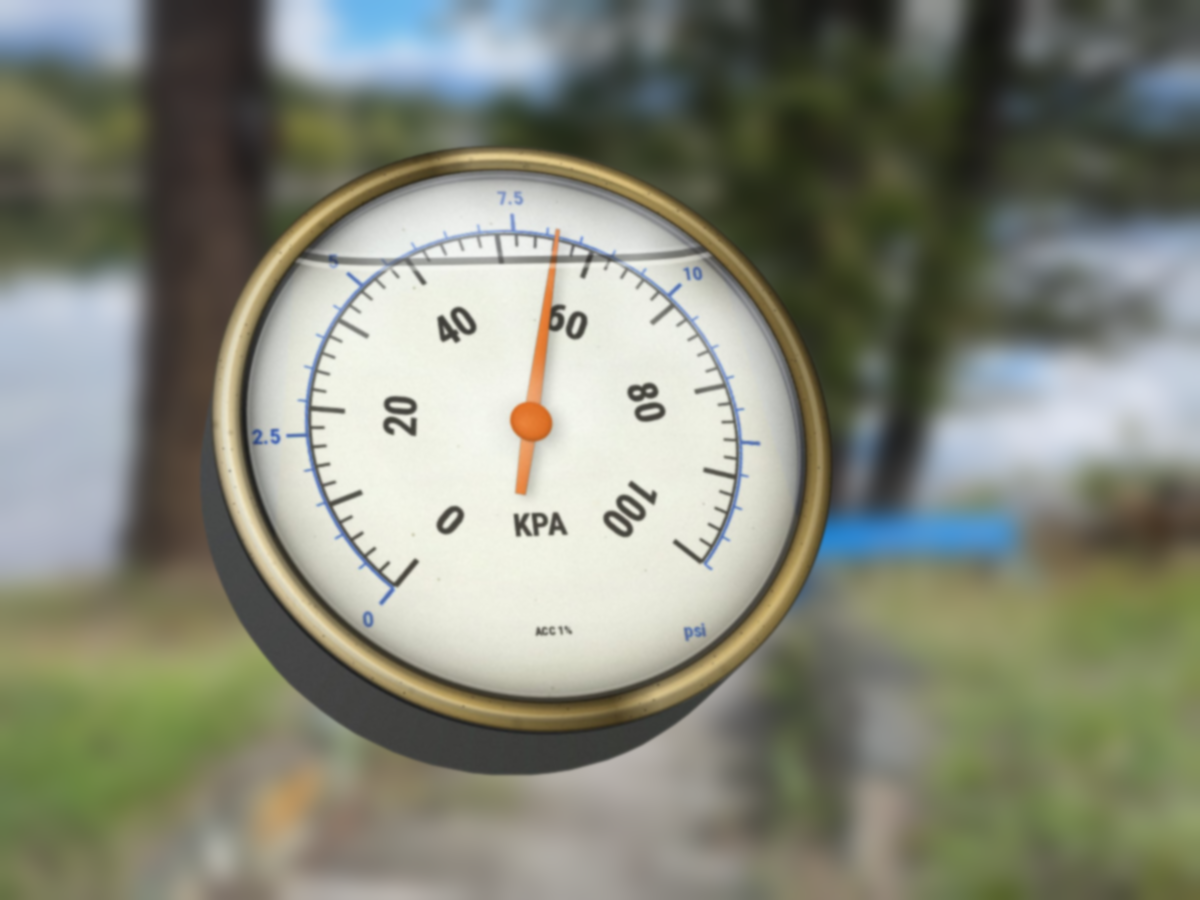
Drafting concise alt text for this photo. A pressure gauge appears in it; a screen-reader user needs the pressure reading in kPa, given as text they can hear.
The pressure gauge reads 56 kPa
